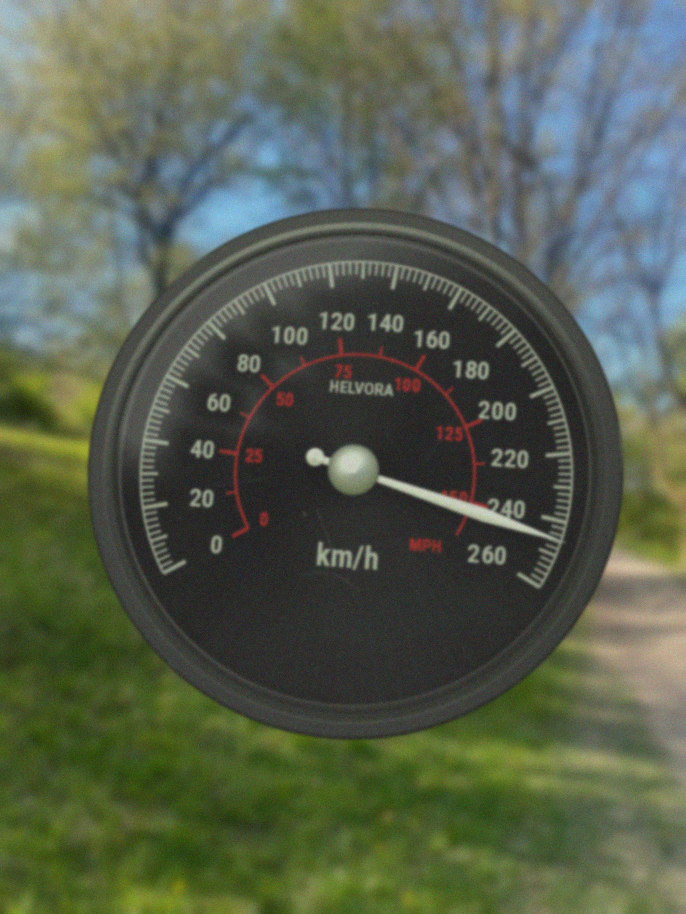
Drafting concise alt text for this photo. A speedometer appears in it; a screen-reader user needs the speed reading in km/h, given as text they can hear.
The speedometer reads 246 km/h
